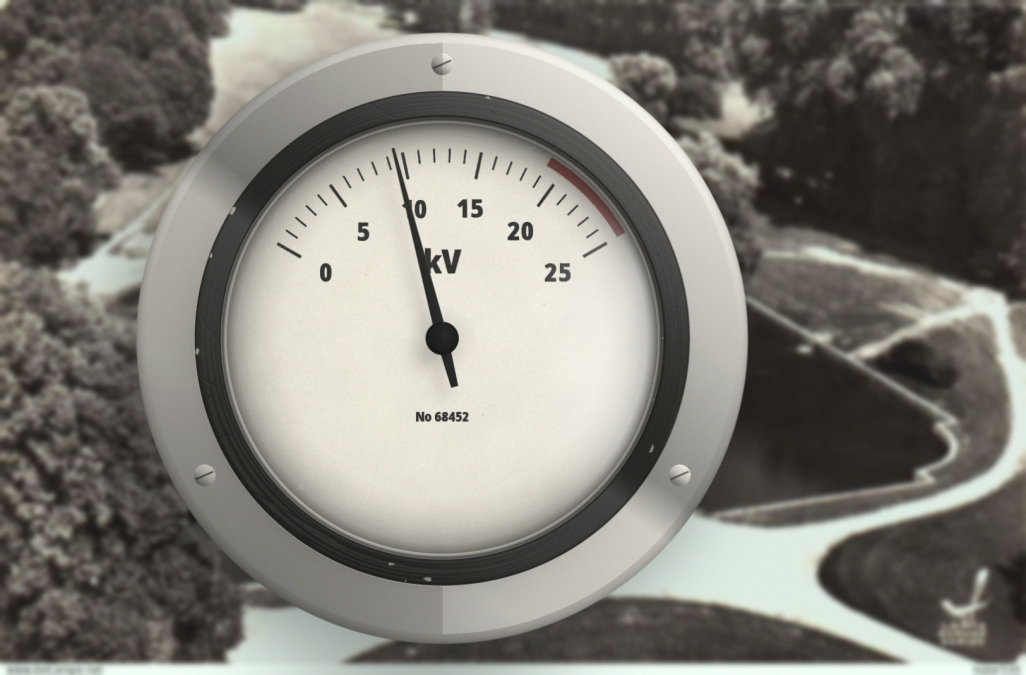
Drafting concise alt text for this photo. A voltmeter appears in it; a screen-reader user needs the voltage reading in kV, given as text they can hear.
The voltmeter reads 9.5 kV
